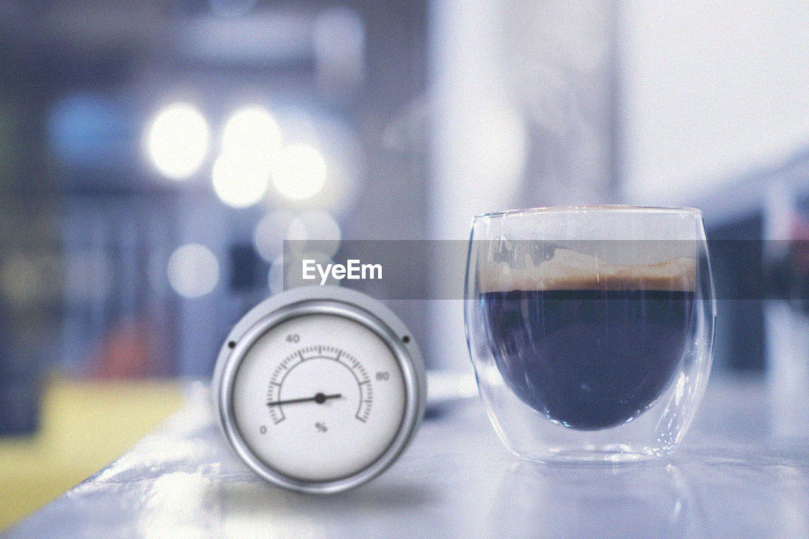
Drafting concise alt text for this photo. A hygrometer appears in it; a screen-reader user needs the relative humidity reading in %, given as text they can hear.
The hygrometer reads 10 %
